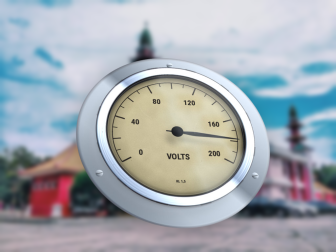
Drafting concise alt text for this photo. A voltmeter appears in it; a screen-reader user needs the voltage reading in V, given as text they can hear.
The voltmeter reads 180 V
